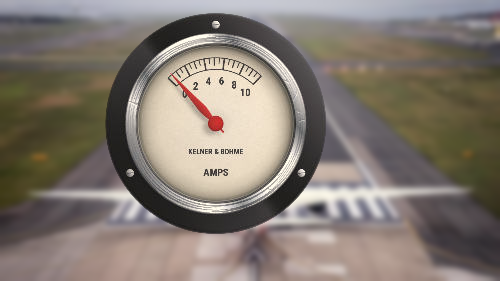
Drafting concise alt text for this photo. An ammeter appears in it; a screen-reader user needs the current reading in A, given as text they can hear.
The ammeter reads 0.5 A
